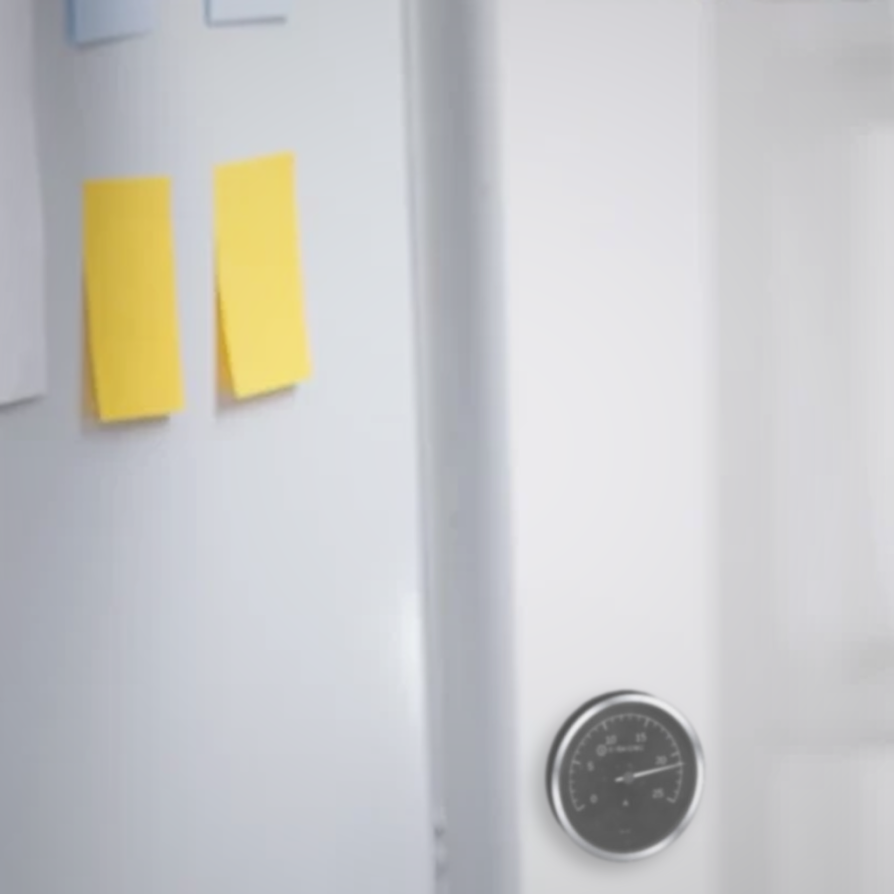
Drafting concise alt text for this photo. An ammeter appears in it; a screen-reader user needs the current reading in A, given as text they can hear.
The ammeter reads 21 A
